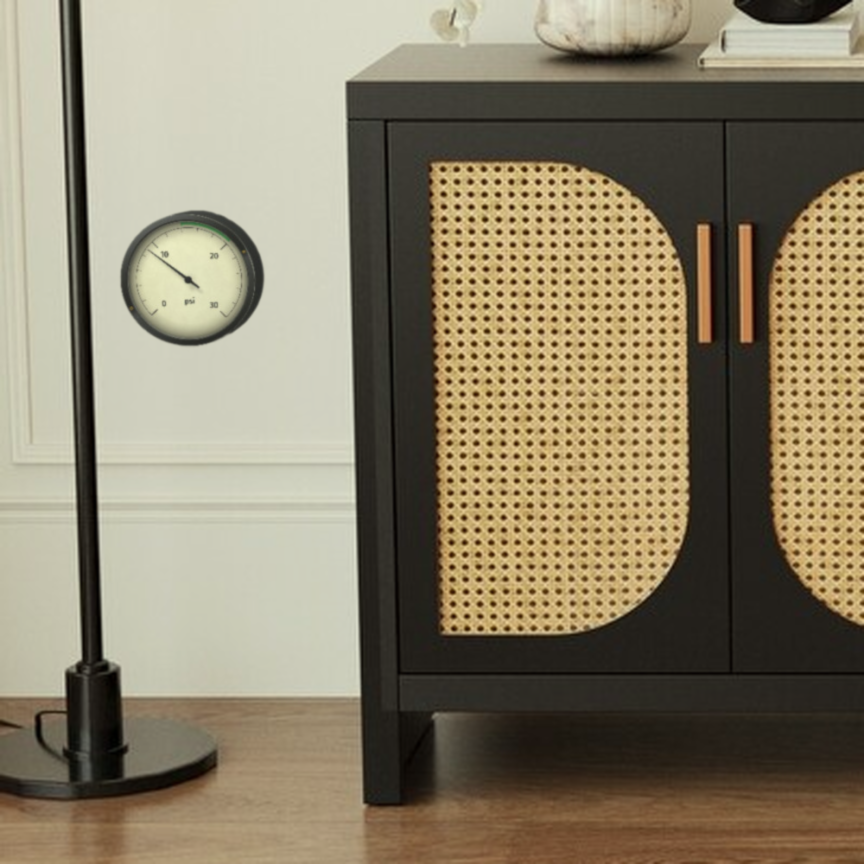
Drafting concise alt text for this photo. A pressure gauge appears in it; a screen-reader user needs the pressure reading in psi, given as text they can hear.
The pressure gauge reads 9 psi
